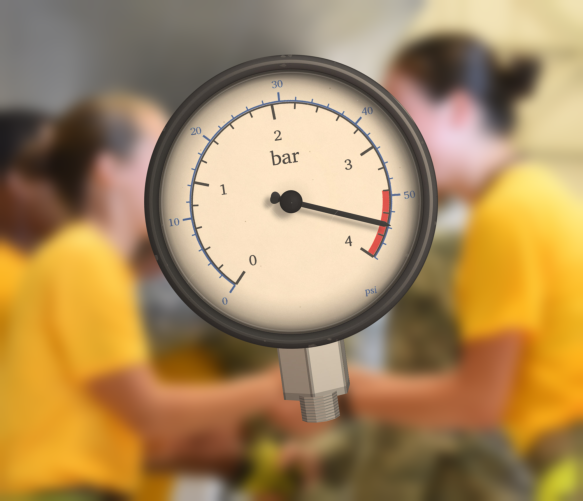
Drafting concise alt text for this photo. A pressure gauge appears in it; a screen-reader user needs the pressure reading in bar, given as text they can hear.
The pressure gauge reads 3.7 bar
